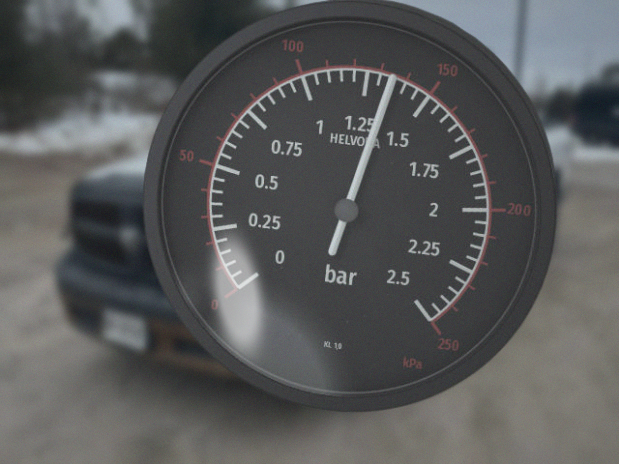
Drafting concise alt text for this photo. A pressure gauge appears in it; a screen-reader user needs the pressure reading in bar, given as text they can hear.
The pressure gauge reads 1.35 bar
